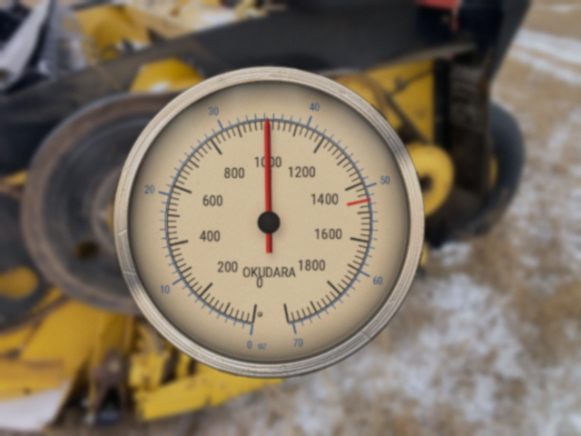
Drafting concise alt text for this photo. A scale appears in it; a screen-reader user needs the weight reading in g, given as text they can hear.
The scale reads 1000 g
